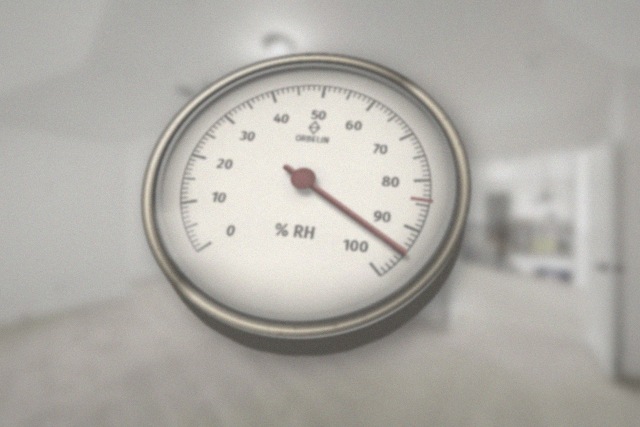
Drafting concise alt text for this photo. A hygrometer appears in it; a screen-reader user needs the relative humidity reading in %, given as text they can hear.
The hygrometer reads 95 %
